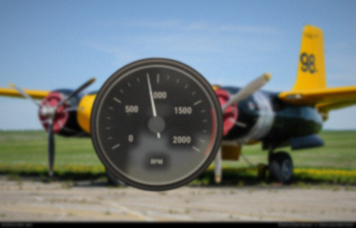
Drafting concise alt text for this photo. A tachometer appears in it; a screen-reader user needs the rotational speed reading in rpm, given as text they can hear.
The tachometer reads 900 rpm
